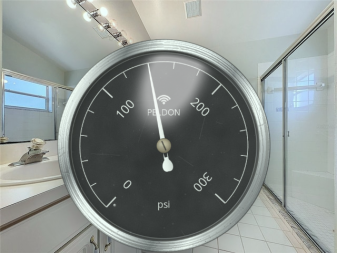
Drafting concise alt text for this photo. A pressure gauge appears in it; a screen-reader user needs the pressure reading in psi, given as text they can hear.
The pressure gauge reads 140 psi
